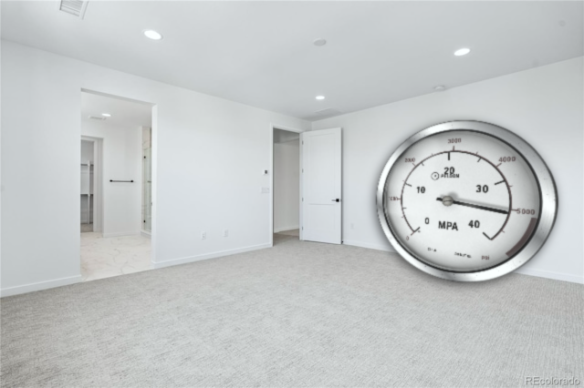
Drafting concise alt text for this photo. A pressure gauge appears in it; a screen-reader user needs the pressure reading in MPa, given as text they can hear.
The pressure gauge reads 35 MPa
